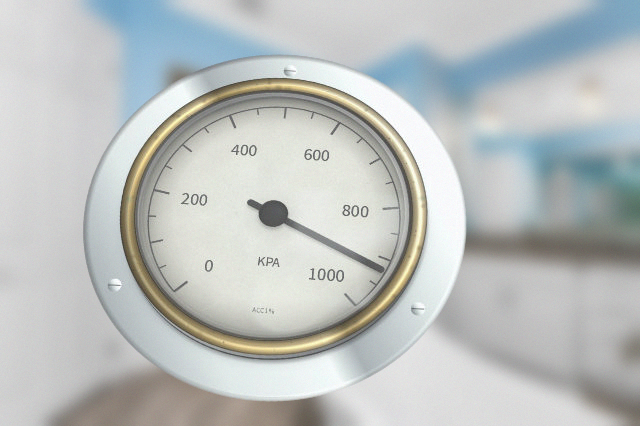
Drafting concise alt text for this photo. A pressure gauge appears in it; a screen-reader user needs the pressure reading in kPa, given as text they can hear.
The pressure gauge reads 925 kPa
